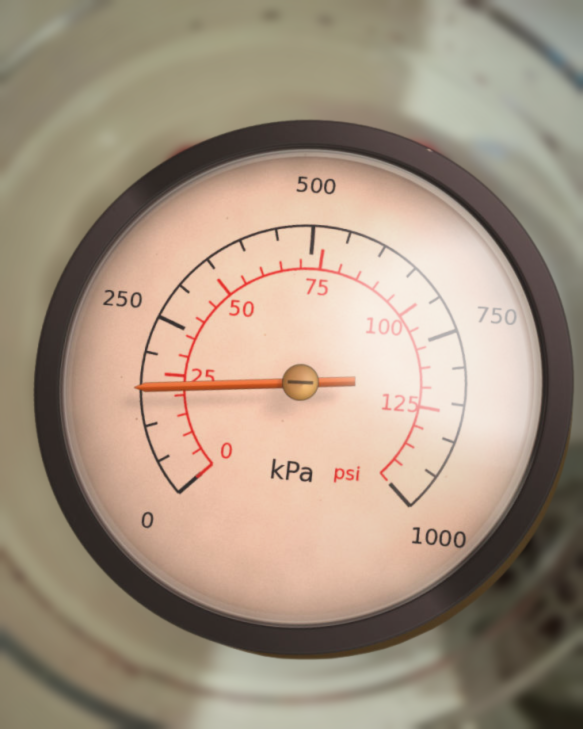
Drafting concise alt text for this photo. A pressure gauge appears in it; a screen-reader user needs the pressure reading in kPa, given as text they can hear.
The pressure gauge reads 150 kPa
